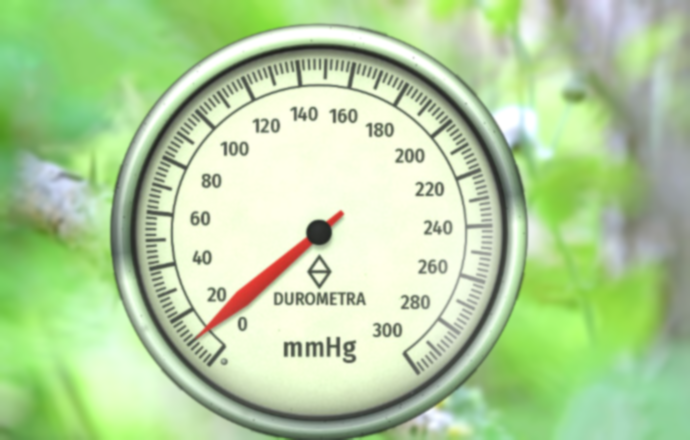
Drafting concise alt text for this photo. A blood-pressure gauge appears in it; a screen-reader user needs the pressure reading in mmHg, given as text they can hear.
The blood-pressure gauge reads 10 mmHg
